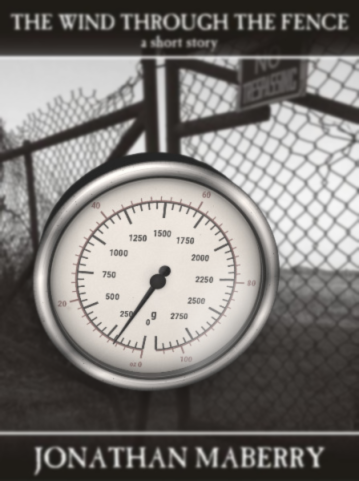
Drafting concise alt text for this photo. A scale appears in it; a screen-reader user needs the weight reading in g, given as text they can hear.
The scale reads 200 g
